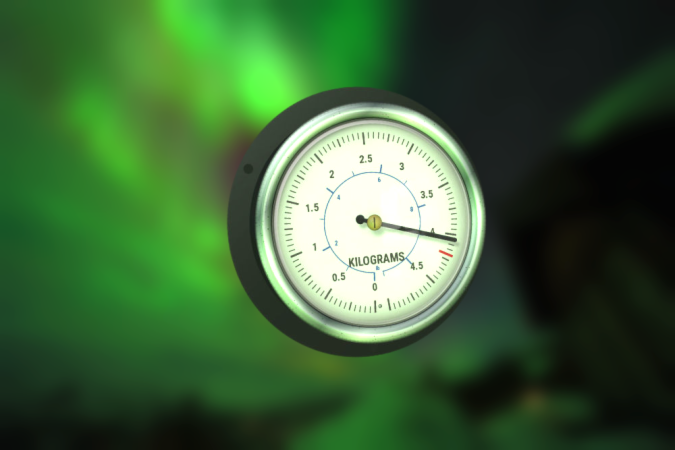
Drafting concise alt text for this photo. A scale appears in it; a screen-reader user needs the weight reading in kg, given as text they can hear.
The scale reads 4.05 kg
